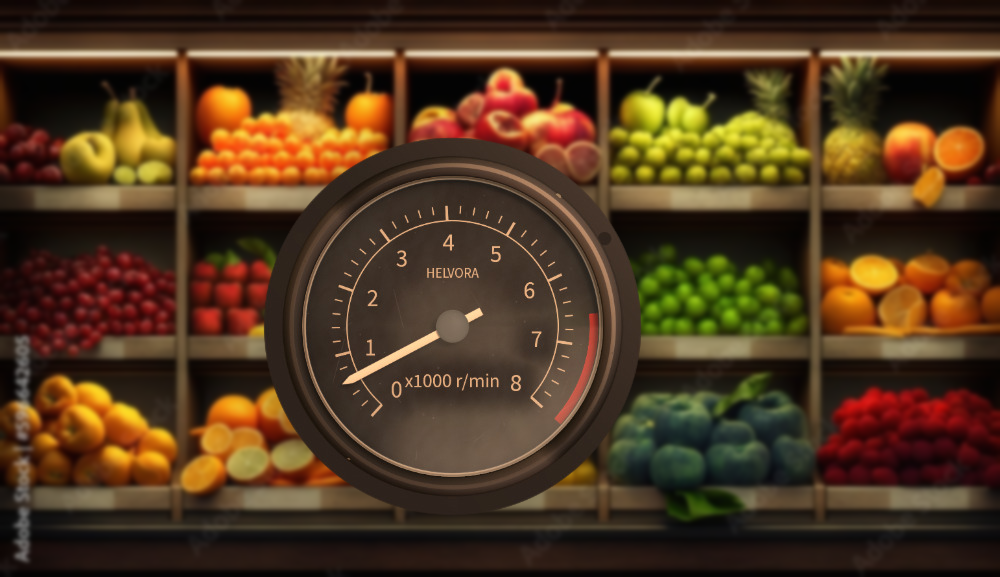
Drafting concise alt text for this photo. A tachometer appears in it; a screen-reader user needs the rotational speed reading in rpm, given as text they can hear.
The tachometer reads 600 rpm
